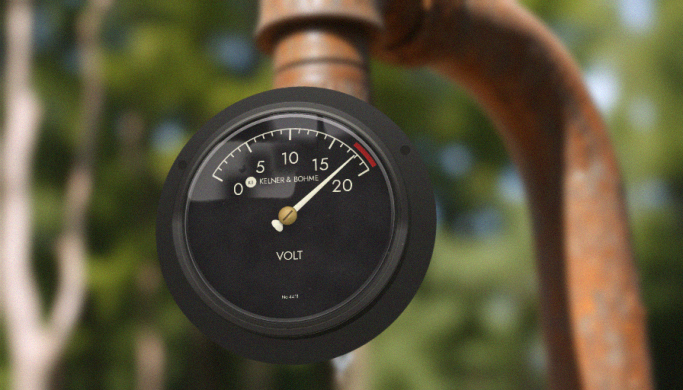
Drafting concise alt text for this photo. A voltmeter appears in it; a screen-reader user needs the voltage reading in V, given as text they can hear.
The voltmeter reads 18 V
